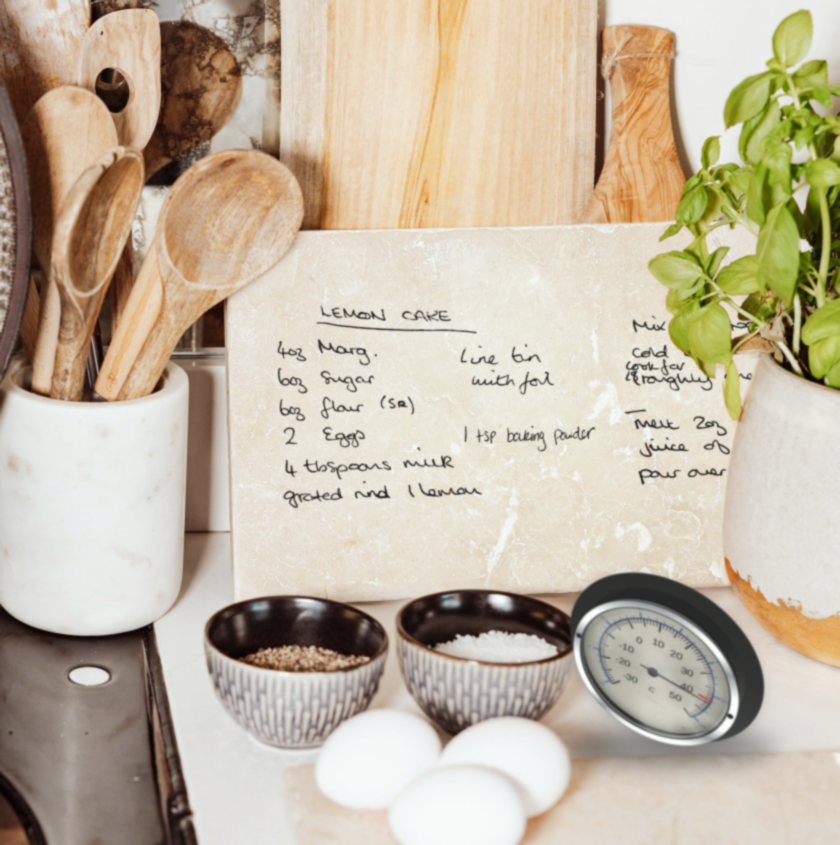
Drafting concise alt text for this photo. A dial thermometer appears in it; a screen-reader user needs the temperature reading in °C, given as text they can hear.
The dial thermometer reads 40 °C
